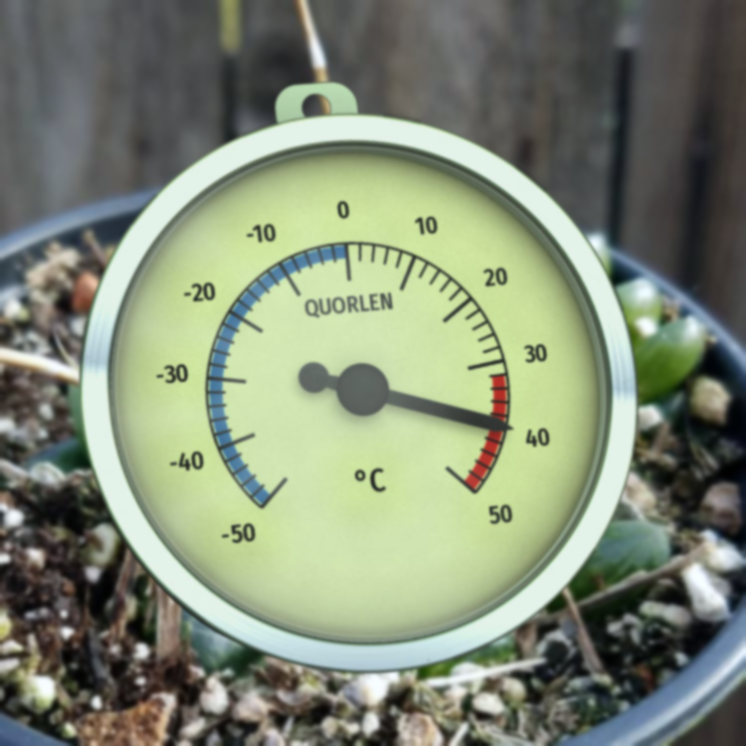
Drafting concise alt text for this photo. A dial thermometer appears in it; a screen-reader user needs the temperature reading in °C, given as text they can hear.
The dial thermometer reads 40 °C
